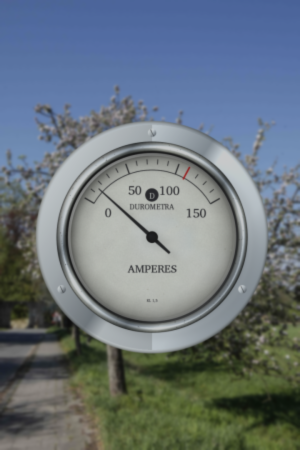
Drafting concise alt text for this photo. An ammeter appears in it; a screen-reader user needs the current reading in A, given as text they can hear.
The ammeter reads 15 A
